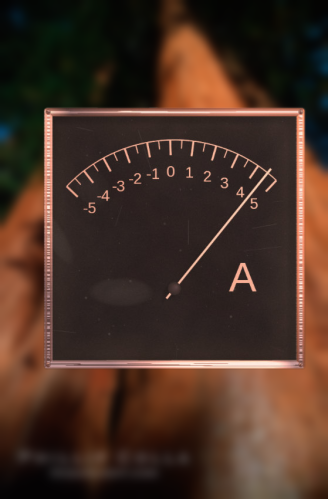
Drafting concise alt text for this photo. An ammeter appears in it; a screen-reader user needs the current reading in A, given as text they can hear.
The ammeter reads 4.5 A
